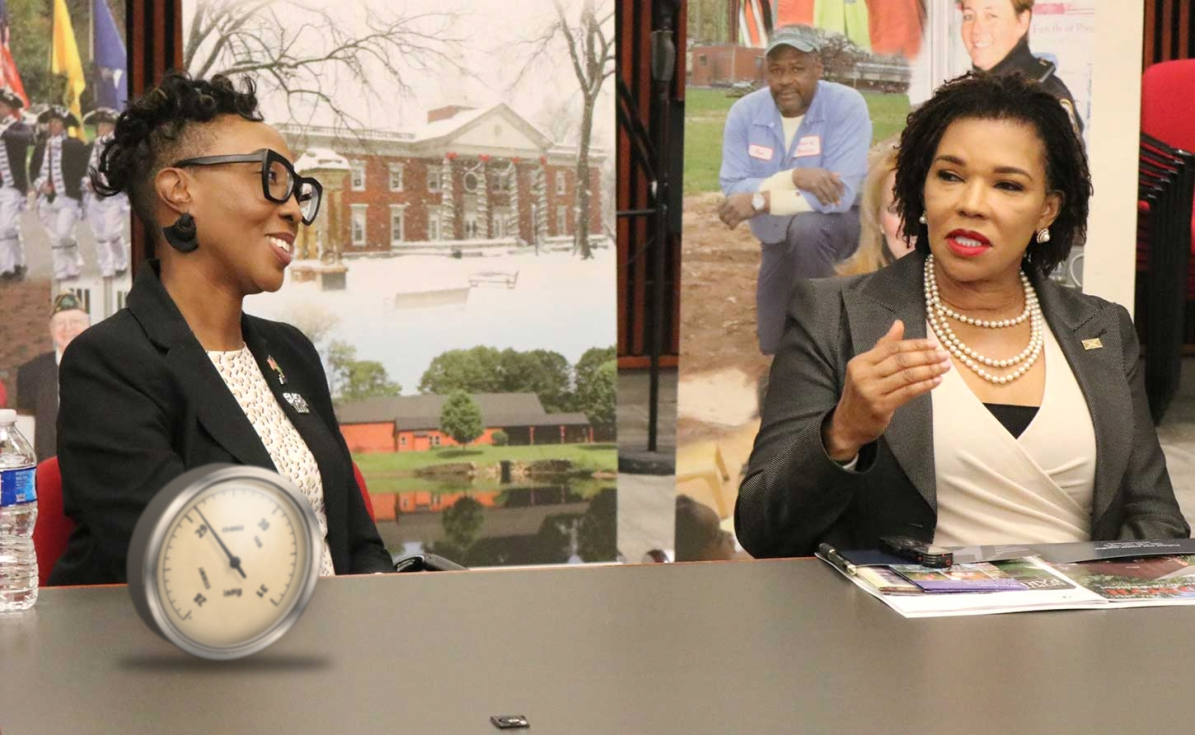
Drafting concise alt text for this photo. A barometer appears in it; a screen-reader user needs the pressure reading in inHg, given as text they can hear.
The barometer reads 29.1 inHg
